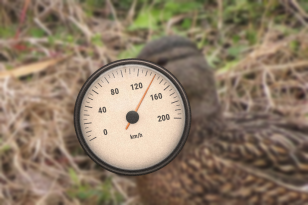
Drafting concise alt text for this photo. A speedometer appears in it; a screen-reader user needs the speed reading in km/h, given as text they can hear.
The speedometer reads 140 km/h
